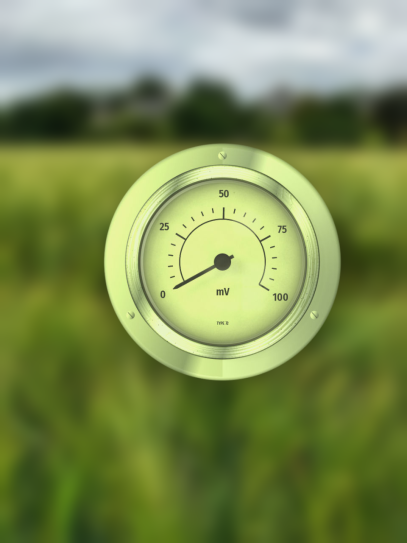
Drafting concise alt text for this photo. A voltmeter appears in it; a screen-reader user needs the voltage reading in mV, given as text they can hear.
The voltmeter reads 0 mV
